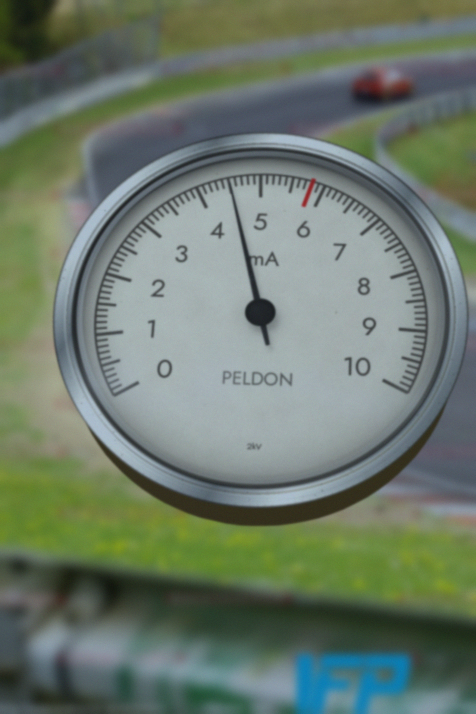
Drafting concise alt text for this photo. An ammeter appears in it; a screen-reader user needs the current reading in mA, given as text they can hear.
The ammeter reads 4.5 mA
